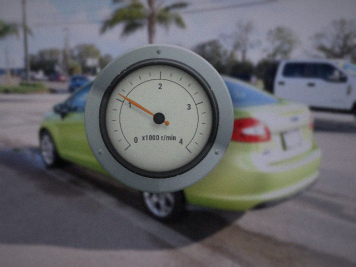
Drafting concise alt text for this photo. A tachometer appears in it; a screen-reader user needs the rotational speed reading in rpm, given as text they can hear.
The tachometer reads 1100 rpm
